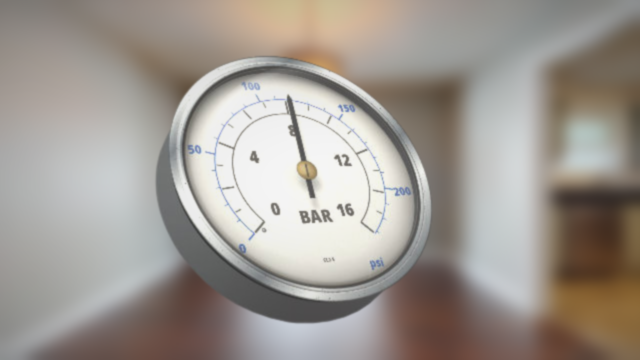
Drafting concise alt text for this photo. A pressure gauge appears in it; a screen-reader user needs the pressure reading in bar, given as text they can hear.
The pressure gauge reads 8 bar
